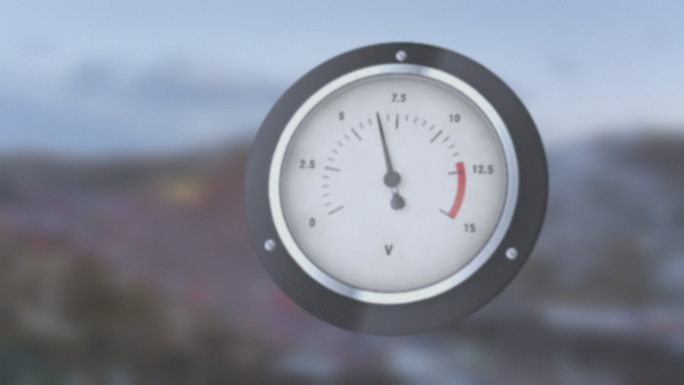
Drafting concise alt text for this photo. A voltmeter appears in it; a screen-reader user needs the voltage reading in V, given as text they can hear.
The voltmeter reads 6.5 V
